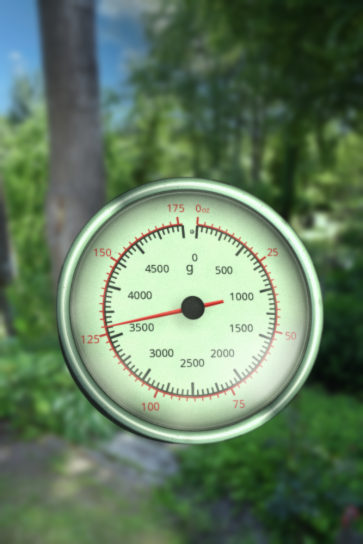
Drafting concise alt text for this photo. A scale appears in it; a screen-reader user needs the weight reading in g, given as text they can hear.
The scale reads 3600 g
